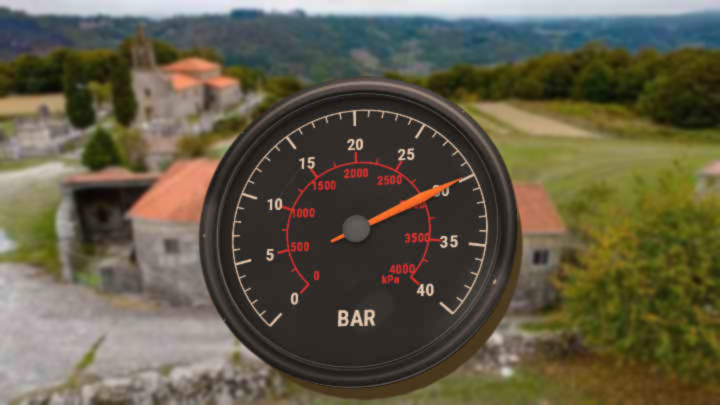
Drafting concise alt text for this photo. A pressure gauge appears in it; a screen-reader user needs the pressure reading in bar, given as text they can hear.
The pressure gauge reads 30 bar
